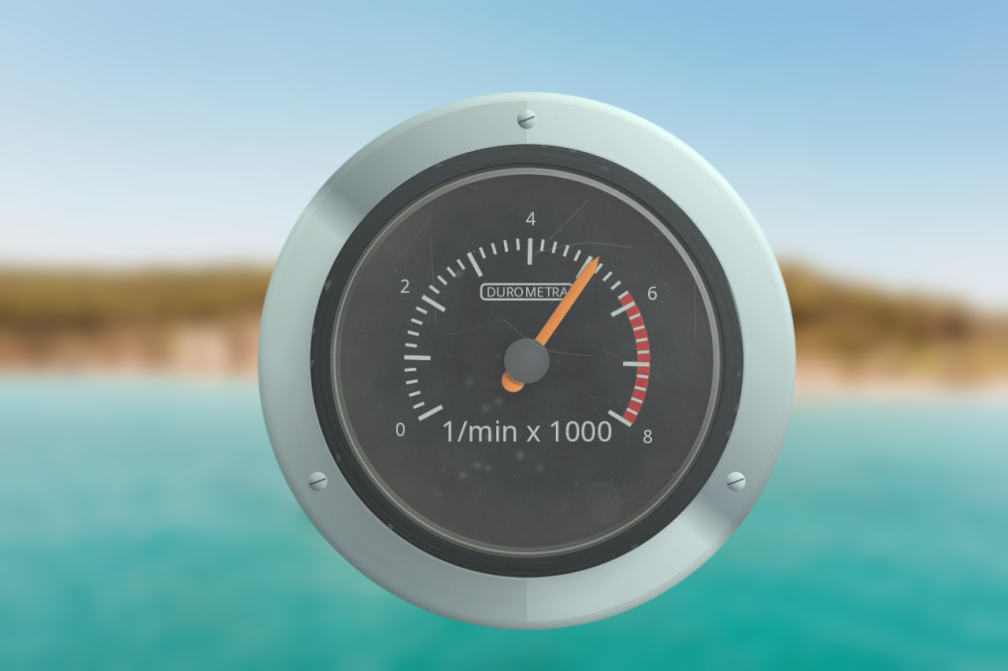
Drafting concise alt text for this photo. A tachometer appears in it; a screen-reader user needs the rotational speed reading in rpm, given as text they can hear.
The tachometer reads 5100 rpm
